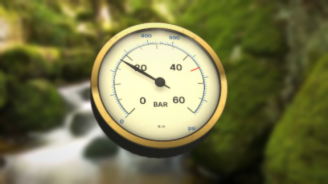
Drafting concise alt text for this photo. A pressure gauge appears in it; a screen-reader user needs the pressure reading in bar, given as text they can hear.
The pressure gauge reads 17.5 bar
